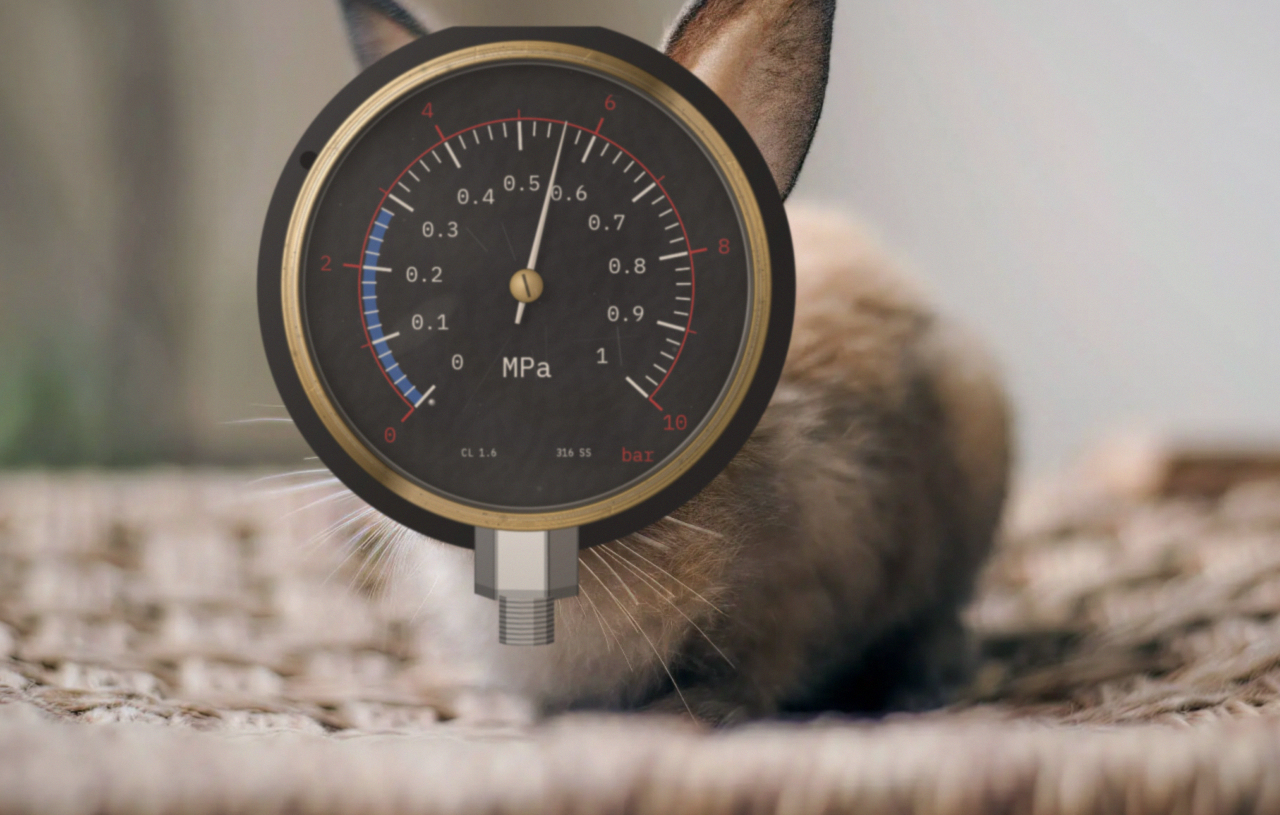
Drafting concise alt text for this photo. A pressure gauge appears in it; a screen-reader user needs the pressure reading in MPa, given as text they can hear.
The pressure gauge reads 0.56 MPa
